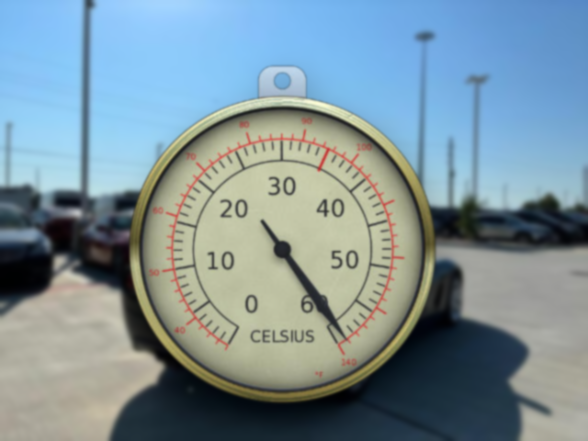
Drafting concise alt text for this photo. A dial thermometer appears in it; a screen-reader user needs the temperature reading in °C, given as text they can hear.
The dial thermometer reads 59 °C
